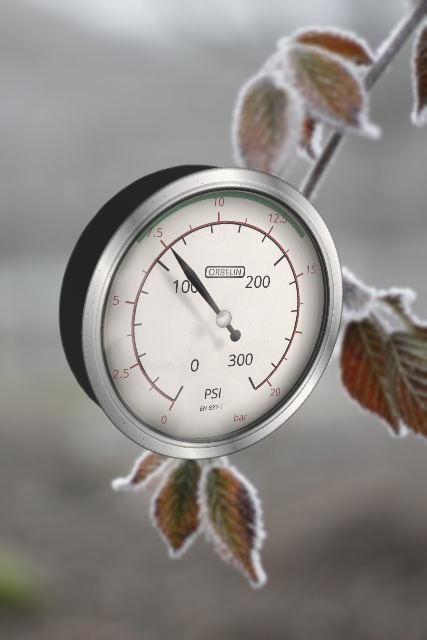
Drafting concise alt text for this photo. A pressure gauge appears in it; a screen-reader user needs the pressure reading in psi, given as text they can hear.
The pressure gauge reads 110 psi
